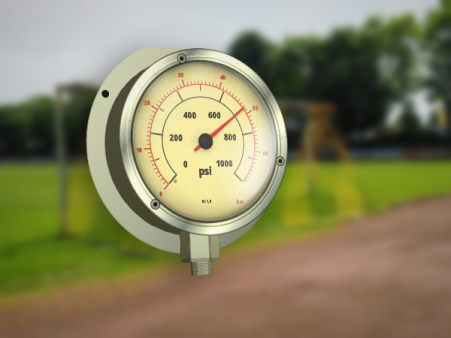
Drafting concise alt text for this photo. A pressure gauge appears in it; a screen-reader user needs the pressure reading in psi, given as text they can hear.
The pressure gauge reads 700 psi
